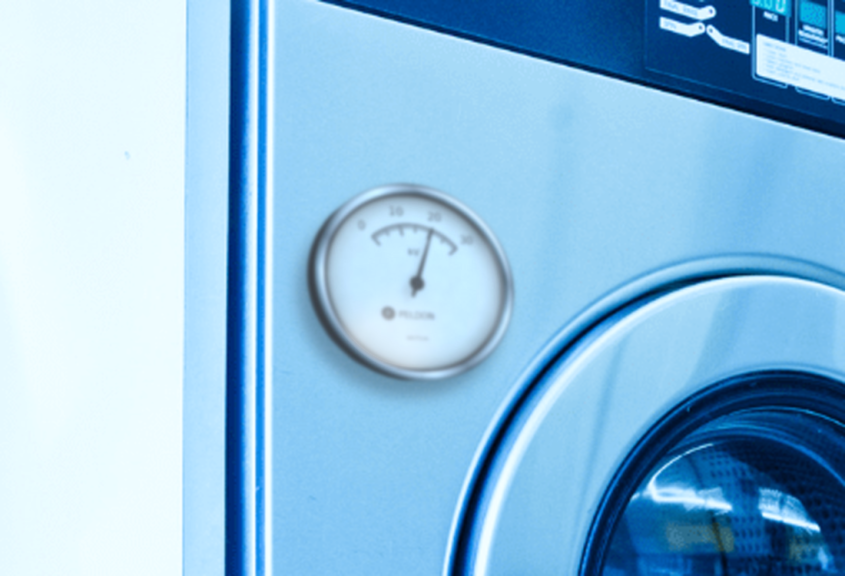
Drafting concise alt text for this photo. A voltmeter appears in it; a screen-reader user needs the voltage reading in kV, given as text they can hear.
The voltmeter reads 20 kV
